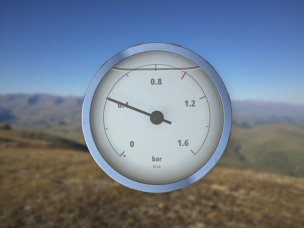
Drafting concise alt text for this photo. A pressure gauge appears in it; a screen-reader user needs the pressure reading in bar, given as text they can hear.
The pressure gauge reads 0.4 bar
